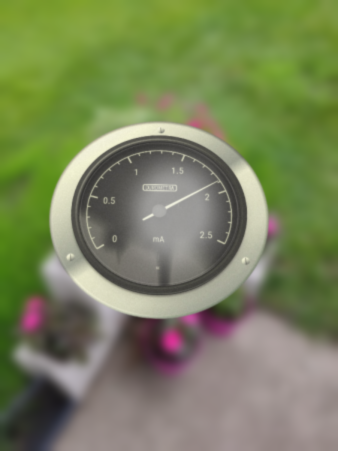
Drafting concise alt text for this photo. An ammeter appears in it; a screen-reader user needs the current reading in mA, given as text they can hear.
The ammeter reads 1.9 mA
